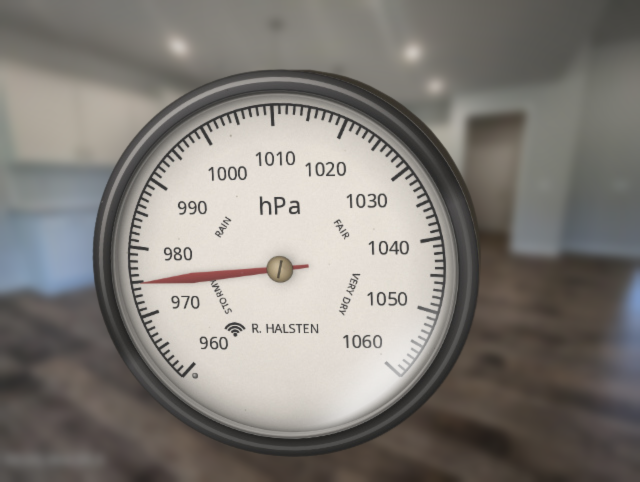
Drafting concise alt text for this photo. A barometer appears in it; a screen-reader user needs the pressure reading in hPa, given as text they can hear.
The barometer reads 975 hPa
